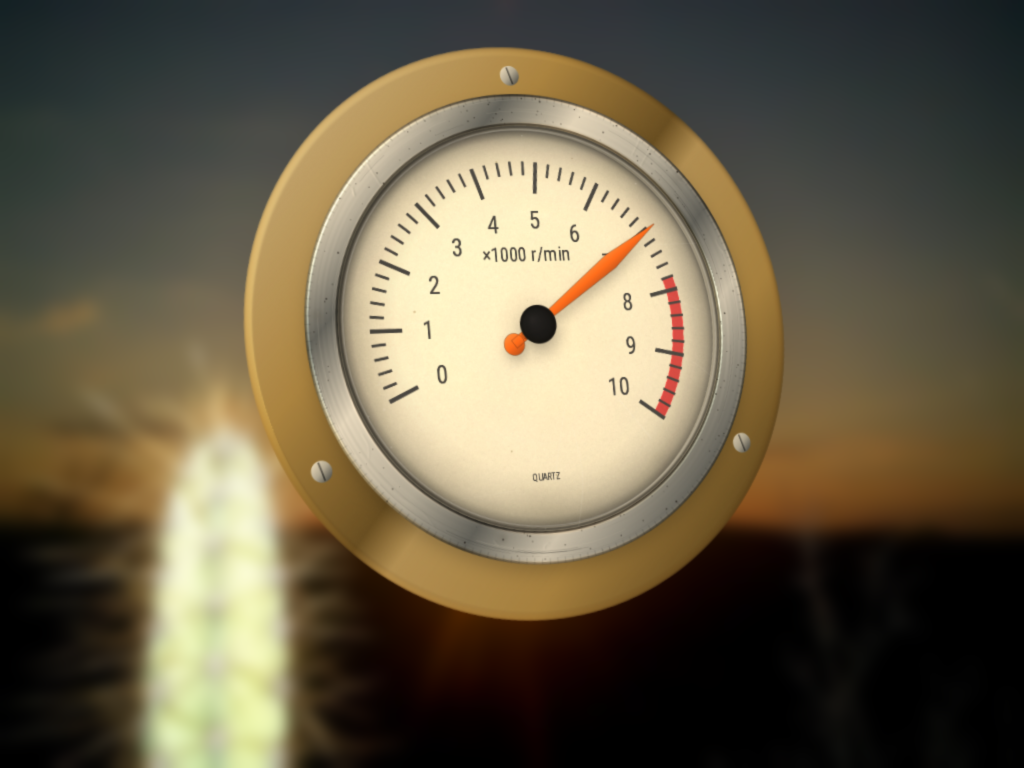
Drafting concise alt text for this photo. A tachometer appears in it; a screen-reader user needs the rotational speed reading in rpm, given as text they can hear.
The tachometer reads 7000 rpm
